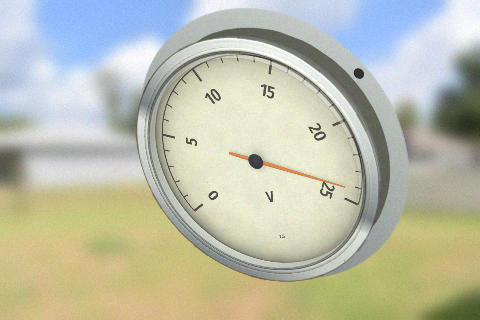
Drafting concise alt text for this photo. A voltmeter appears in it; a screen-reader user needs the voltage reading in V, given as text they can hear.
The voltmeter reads 24 V
